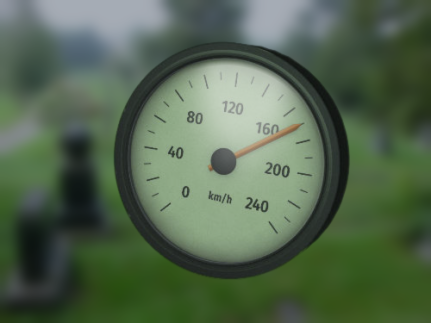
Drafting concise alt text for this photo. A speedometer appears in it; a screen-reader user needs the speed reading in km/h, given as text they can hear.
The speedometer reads 170 km/h
